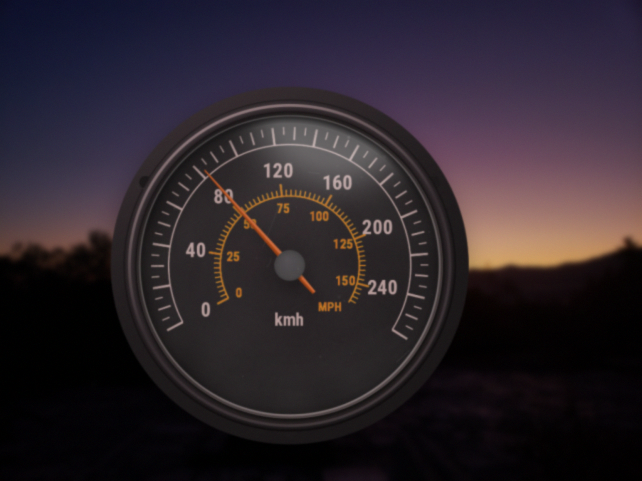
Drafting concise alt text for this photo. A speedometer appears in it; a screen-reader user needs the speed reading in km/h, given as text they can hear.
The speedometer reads 82.5 km/h
